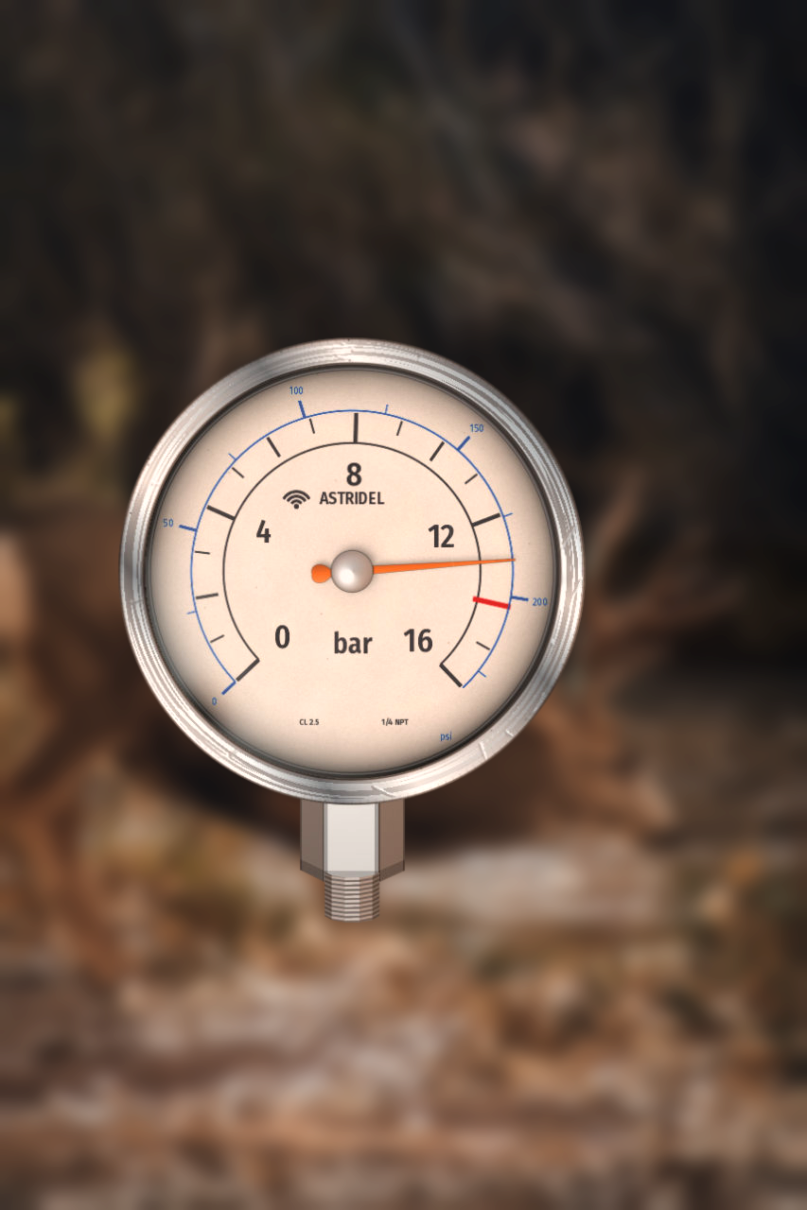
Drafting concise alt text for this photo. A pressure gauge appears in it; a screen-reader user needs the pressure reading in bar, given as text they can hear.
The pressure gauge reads 13 bar
